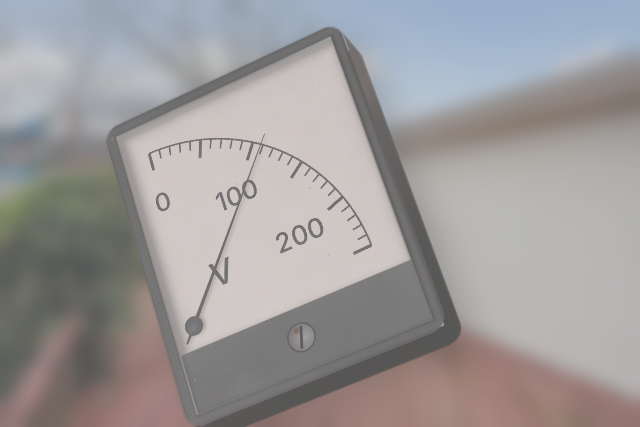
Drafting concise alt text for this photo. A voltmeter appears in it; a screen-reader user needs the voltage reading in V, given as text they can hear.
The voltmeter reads 110 V
